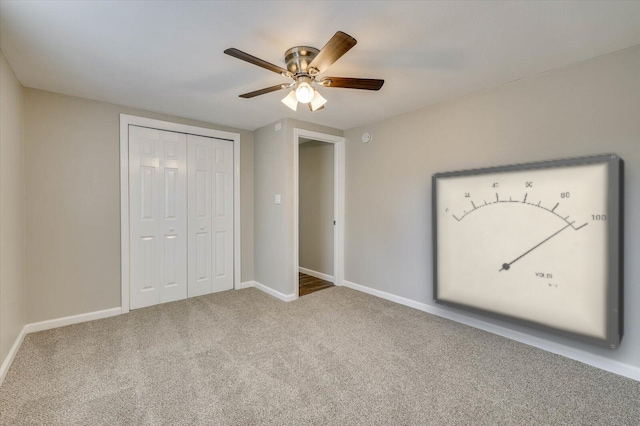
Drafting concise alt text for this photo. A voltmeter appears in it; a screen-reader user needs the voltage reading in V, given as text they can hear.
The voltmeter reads 95 V
